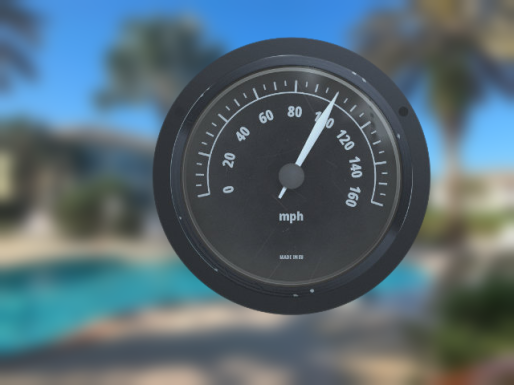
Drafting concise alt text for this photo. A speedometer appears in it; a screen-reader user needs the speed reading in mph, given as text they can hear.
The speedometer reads 100 mph
